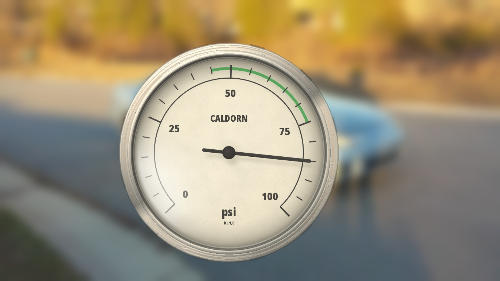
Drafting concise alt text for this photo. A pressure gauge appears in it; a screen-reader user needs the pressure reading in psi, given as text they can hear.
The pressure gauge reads 85 psi
